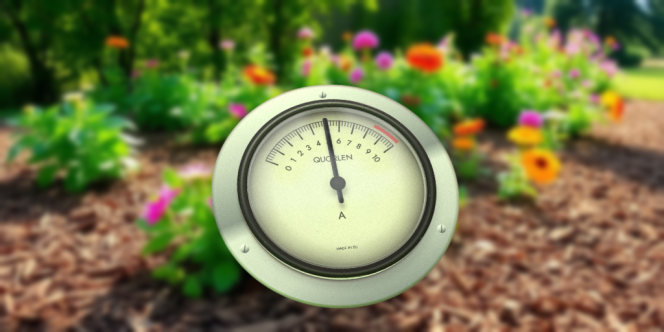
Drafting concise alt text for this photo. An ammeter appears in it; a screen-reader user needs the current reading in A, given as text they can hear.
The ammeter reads 5 A
